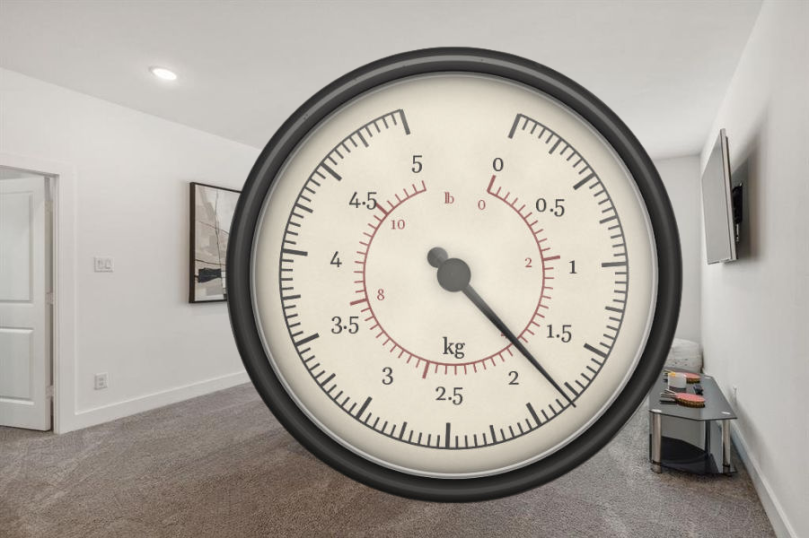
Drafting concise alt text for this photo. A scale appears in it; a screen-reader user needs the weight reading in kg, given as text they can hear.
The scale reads 1.8 kg
